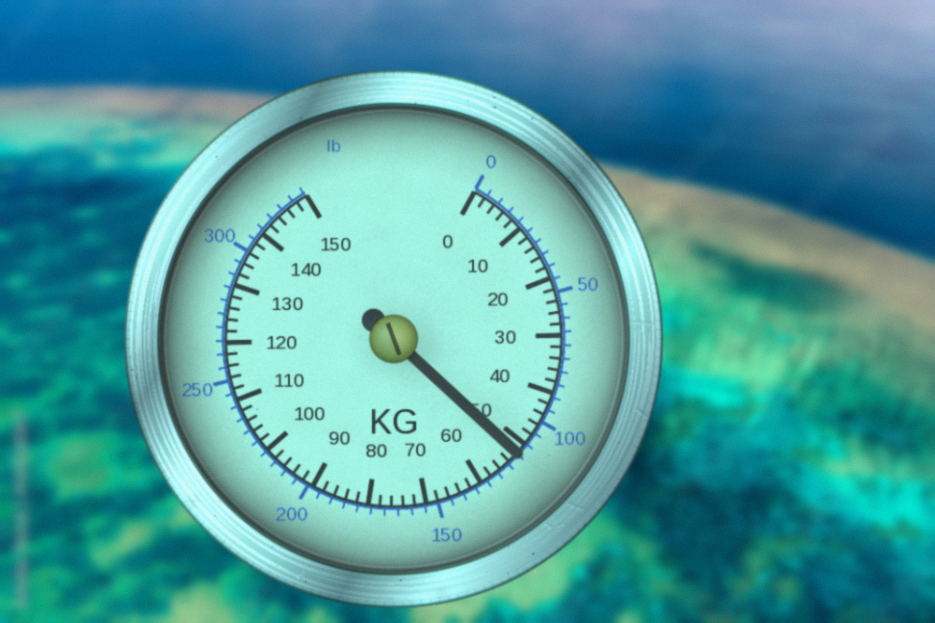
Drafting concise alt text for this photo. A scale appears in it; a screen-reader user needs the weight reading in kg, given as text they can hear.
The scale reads 52 kg
